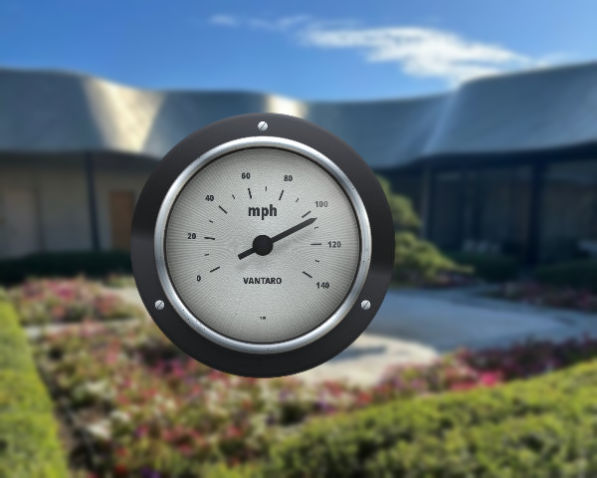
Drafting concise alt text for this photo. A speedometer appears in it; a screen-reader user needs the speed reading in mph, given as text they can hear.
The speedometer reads 105 mph
